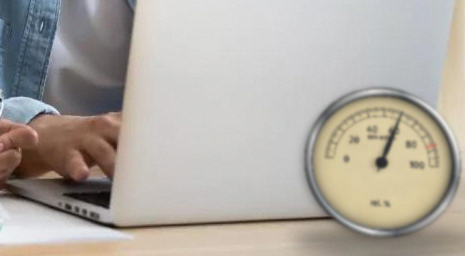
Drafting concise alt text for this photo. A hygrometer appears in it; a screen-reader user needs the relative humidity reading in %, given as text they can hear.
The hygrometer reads 60 %
